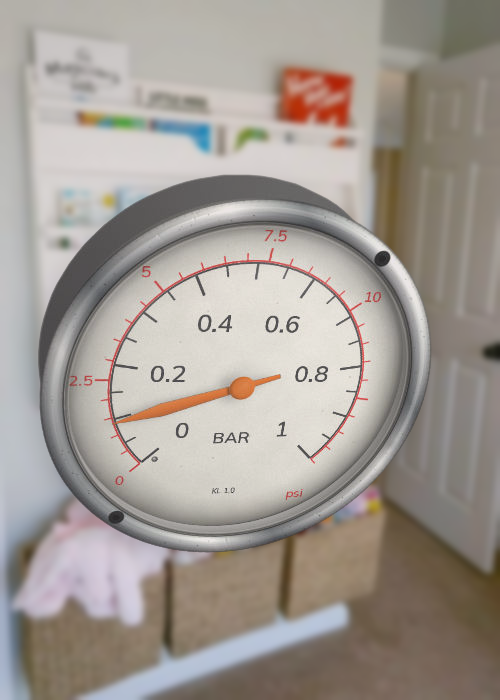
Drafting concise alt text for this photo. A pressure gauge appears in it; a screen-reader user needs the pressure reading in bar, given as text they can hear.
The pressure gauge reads 0.1 bar
